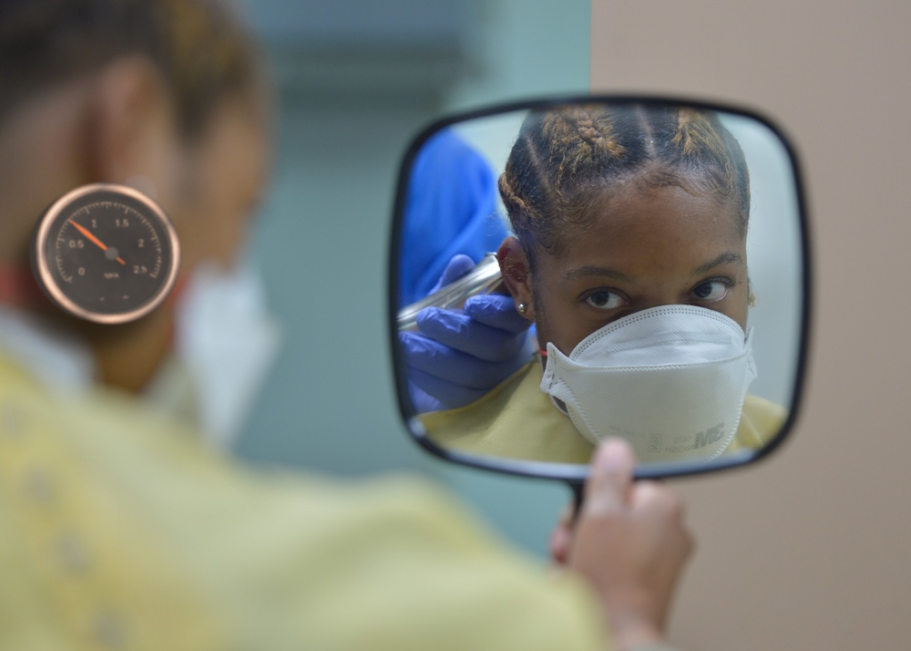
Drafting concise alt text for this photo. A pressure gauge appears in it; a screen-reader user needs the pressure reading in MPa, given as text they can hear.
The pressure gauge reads 0.75 MPa
